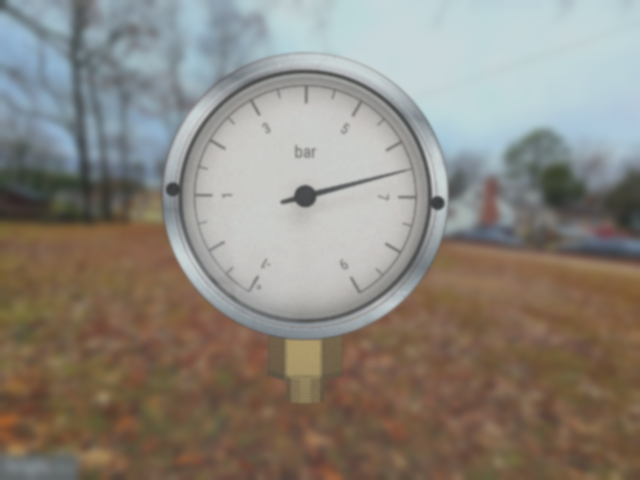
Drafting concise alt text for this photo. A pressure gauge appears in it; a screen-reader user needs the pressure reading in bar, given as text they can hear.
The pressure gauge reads 6.5 bar
